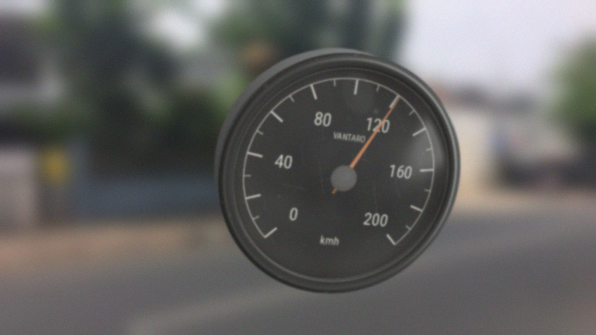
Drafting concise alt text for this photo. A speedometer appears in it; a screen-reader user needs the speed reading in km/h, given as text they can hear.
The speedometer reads 120 km/h
